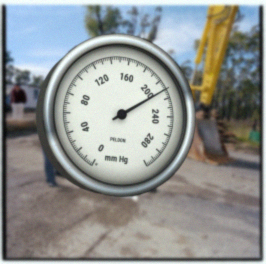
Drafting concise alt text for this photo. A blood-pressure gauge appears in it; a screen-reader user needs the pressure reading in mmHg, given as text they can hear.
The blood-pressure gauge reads 210 mmHg
